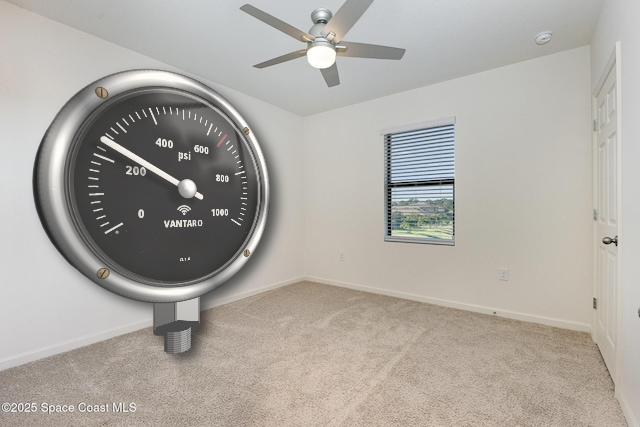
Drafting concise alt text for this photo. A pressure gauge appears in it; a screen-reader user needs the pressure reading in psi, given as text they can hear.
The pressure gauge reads 240 psi
